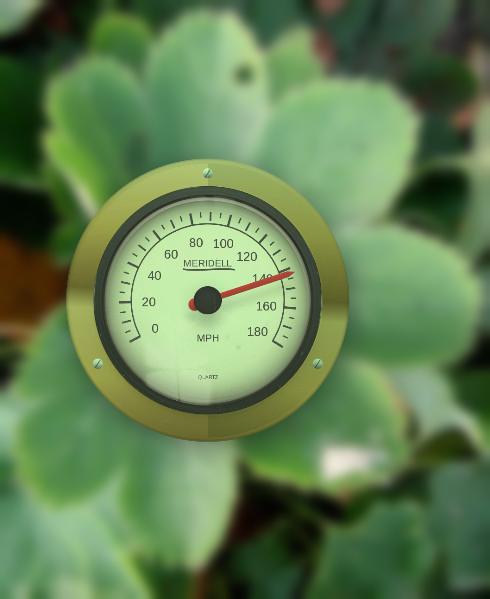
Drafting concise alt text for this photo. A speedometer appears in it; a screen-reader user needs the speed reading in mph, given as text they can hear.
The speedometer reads 142.5 mph
